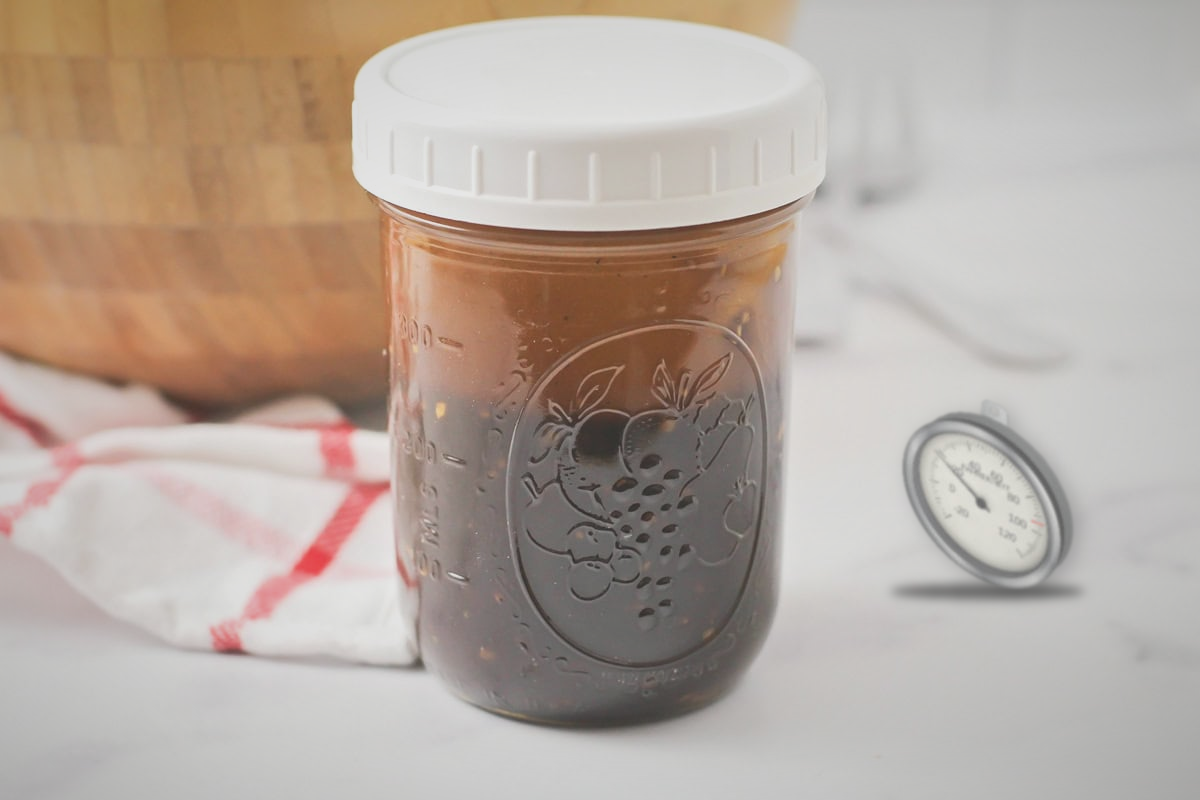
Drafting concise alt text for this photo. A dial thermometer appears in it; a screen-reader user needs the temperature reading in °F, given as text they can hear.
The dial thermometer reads 20 °F
